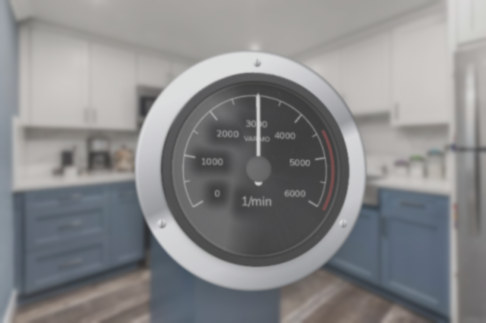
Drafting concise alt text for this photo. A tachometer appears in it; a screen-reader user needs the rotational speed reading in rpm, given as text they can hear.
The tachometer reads 3000 rpm
